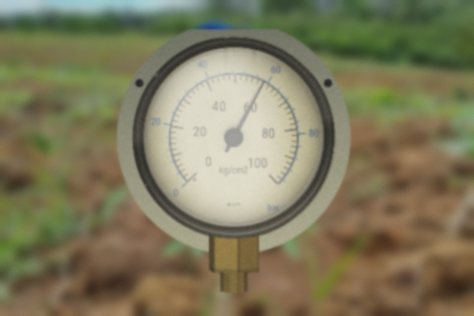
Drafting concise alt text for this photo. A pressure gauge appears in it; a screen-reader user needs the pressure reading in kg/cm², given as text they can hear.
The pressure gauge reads 60 kg/cm²
